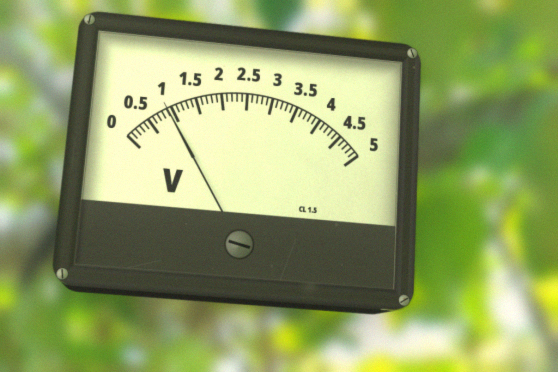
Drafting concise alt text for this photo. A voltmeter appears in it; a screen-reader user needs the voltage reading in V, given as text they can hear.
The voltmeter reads 0.9 V
